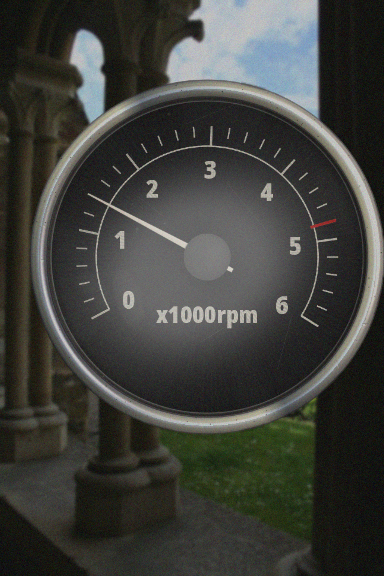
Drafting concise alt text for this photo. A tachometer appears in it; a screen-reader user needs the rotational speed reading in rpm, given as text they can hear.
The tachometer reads 1400 rpm
